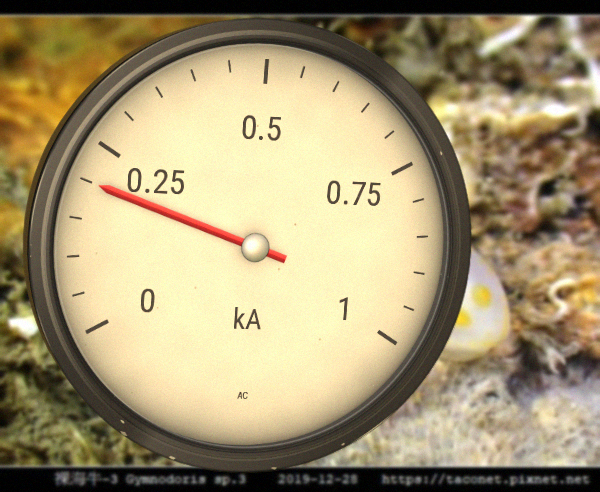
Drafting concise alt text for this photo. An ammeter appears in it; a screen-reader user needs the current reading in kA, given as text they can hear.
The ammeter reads 0.2 kA
